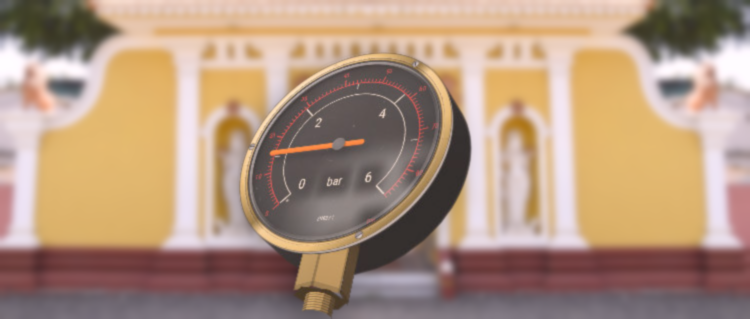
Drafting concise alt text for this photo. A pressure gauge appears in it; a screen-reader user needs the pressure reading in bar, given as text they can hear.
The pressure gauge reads 1 bar
